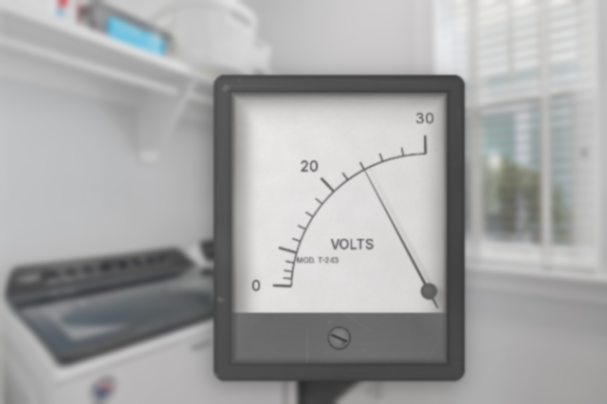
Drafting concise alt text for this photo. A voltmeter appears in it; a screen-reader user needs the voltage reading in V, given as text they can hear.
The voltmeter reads 24 V
